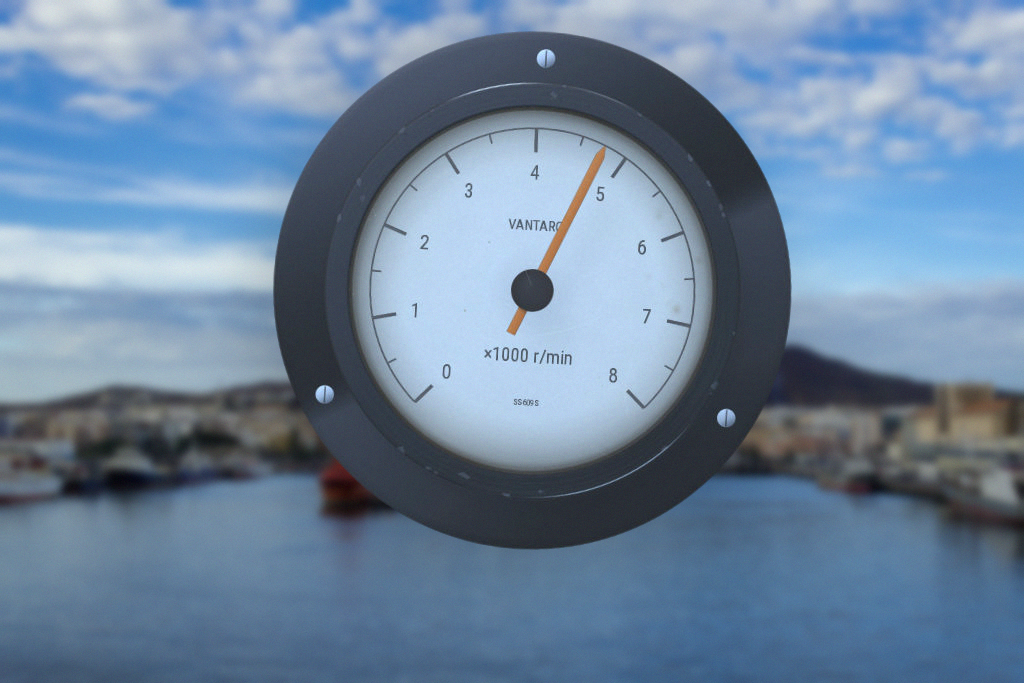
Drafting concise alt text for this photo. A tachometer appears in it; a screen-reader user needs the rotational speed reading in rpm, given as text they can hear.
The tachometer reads 4750 rpm
